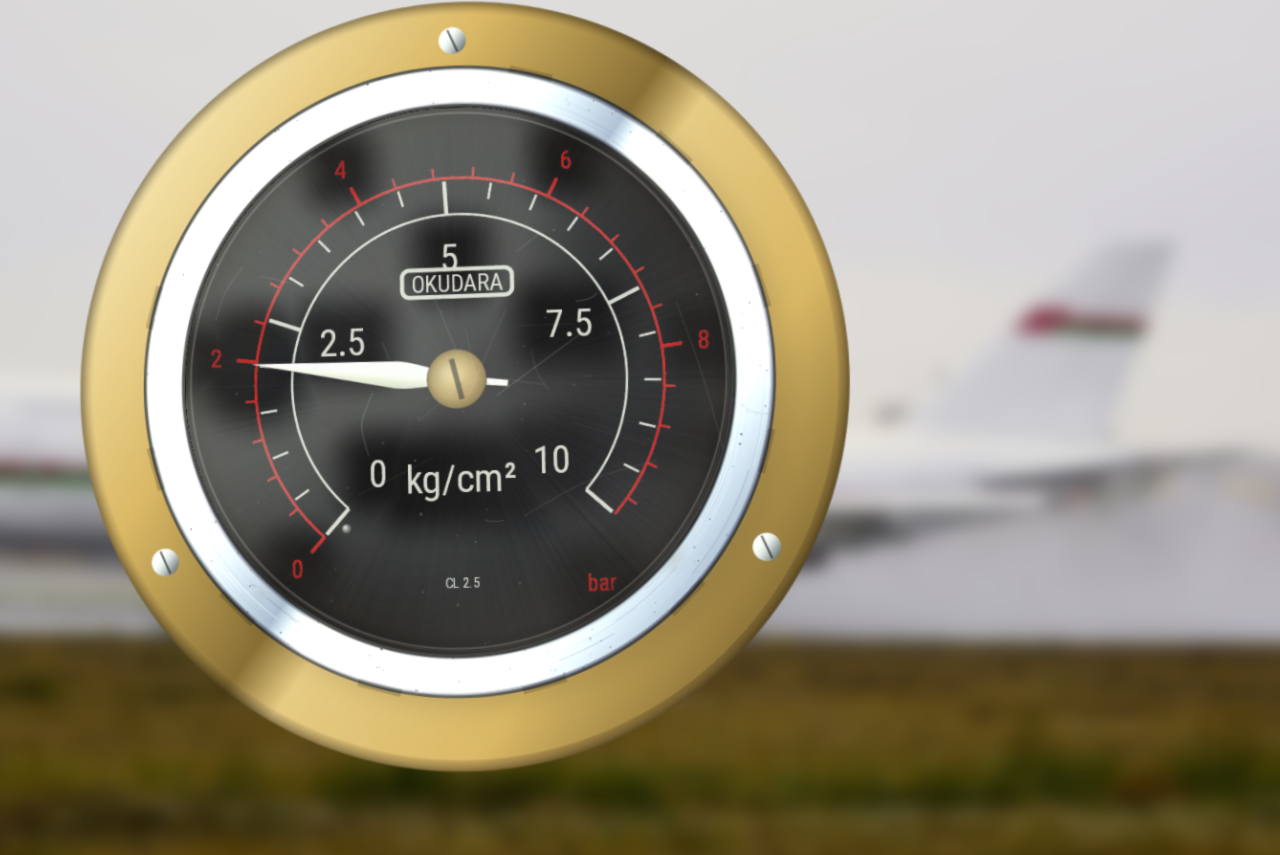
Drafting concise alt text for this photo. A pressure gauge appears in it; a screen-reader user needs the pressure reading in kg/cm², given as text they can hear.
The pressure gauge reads 2 kg/cm²
